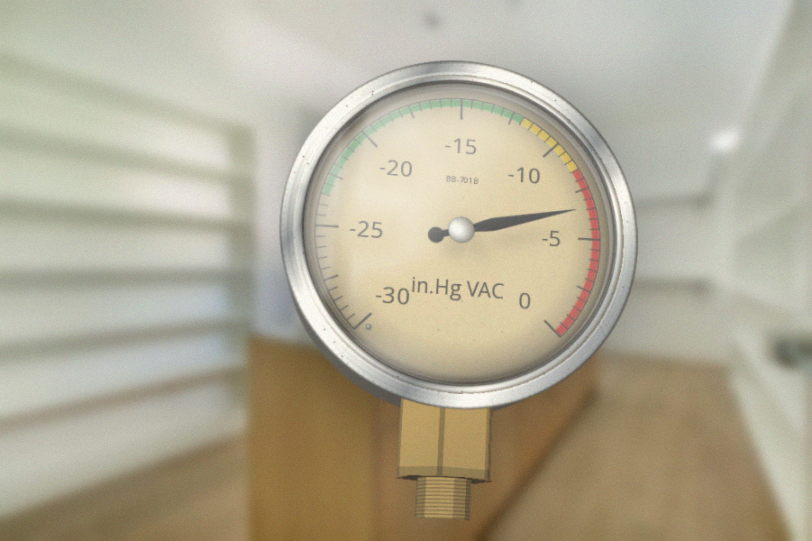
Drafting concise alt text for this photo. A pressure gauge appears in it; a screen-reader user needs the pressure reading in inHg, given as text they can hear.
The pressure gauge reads -6.5 inHg
